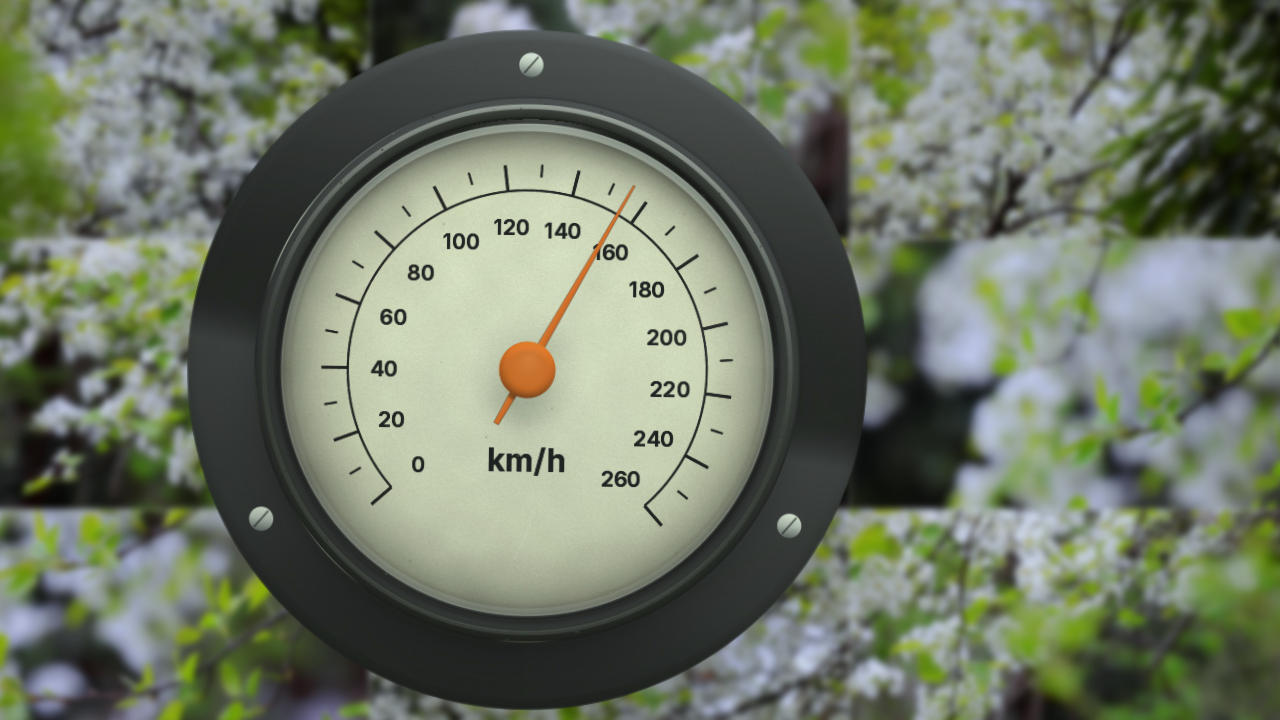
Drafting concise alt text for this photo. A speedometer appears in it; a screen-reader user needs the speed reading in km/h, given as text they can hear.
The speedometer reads 155 km/h
